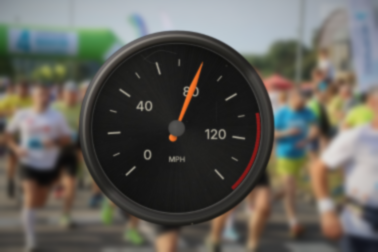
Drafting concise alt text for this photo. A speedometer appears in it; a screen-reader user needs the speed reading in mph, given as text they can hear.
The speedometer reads 80 mph
